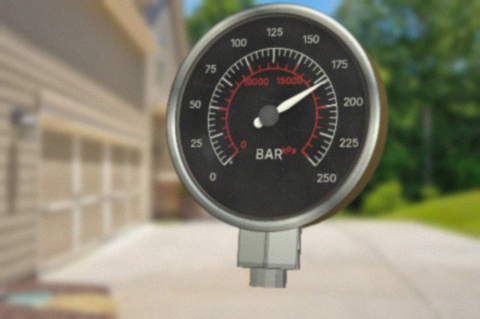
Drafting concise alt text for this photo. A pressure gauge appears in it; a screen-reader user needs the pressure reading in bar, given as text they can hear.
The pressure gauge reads 180 bar
